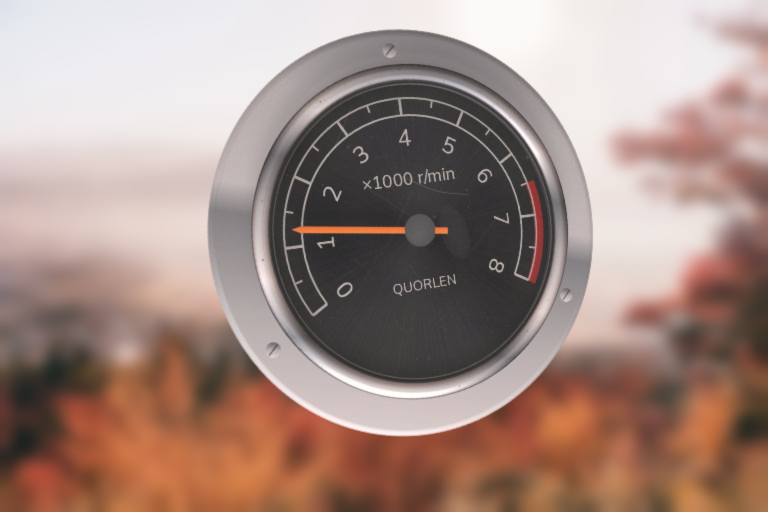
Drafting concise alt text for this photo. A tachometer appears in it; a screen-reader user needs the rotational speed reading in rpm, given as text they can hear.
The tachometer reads 1250 rpm
